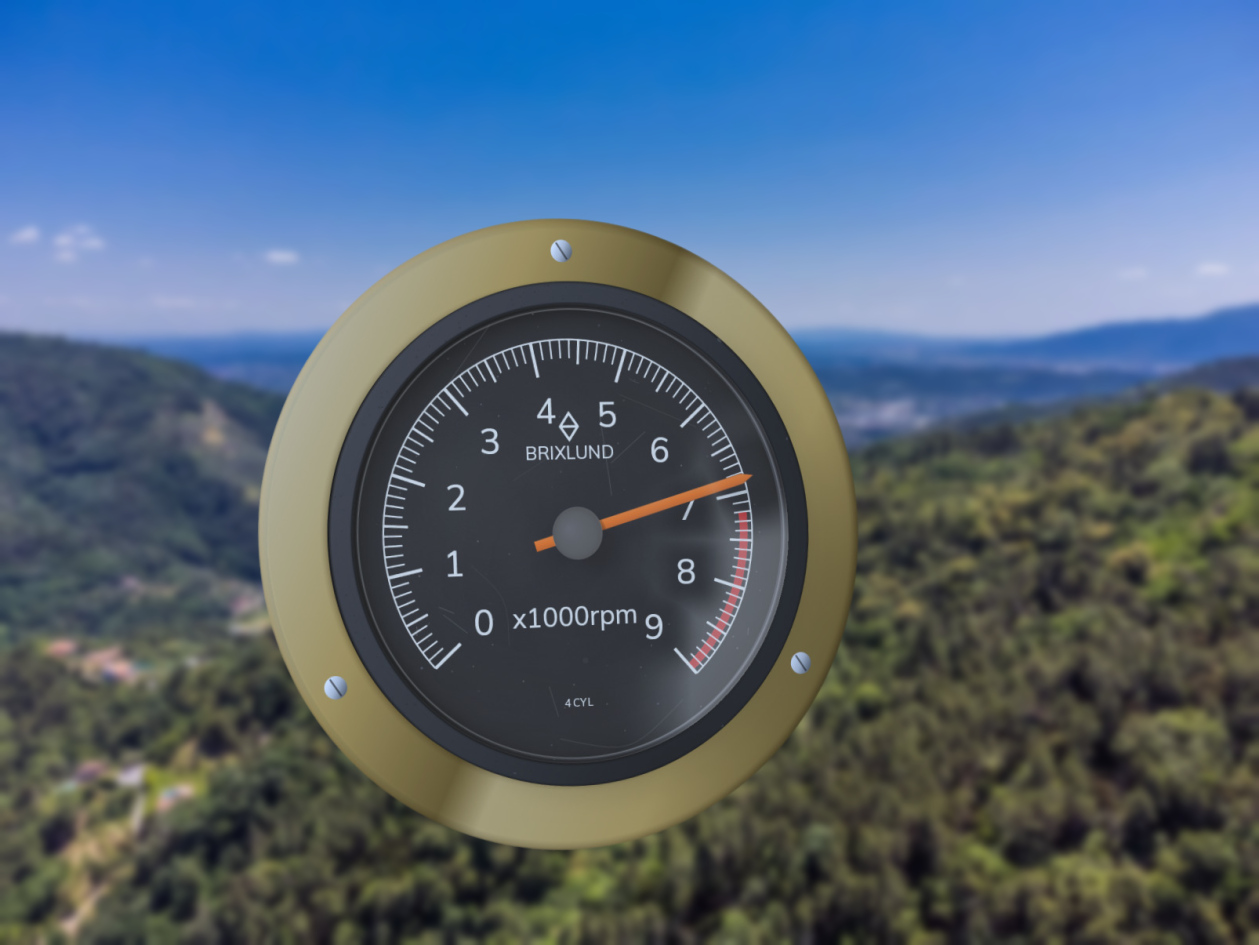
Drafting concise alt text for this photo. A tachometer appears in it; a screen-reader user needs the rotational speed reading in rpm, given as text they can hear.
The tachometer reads 6850 rpm
